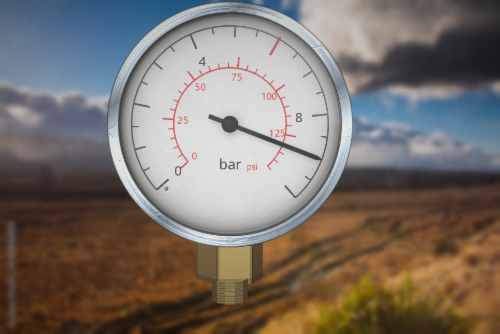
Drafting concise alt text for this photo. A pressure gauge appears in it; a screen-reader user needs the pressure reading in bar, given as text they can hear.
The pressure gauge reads 9 bar
